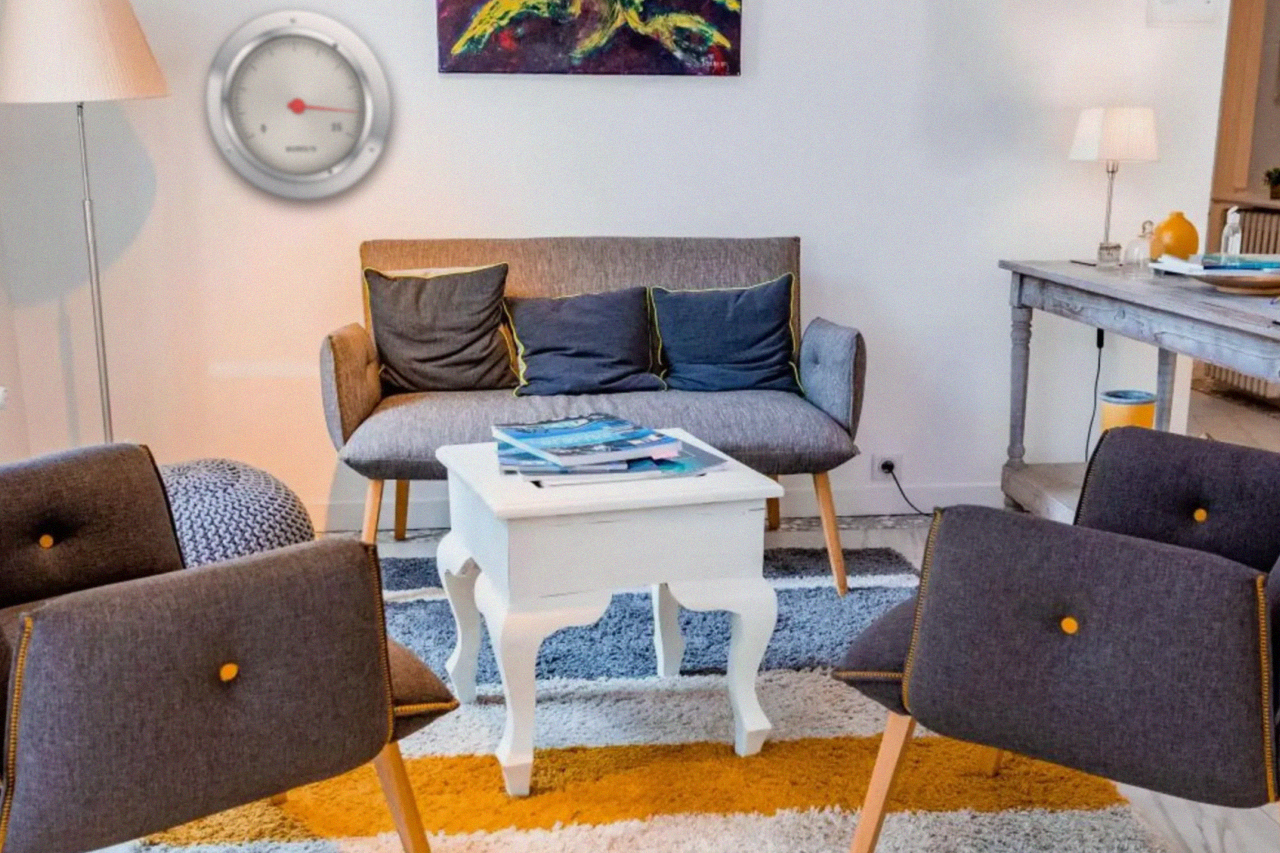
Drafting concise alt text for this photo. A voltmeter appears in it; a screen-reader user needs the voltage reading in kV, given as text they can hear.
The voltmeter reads 22.5 kV
